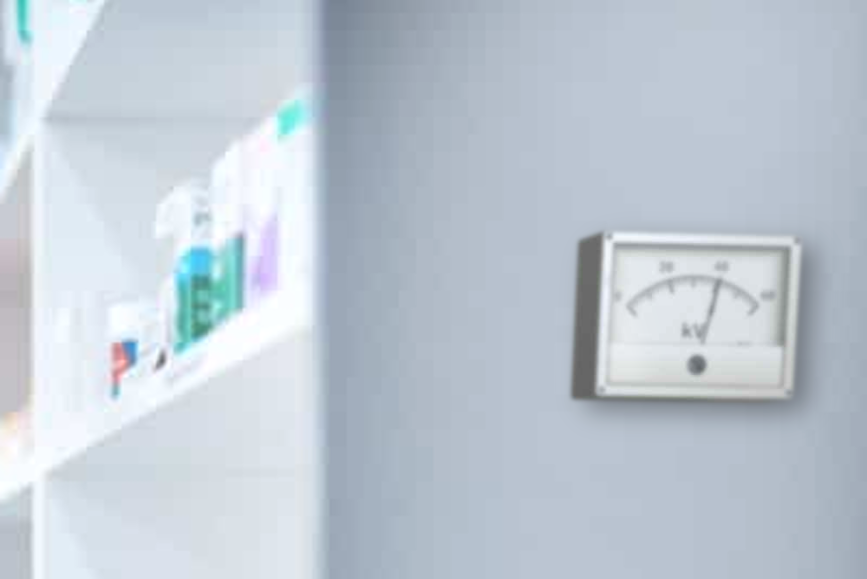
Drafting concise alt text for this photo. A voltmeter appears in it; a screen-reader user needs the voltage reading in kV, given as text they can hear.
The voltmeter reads 40 kV
